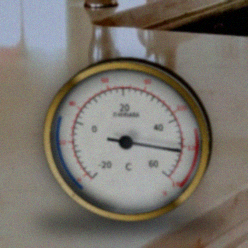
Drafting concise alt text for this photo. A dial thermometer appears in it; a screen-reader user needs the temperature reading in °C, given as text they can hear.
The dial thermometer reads 50 °C
